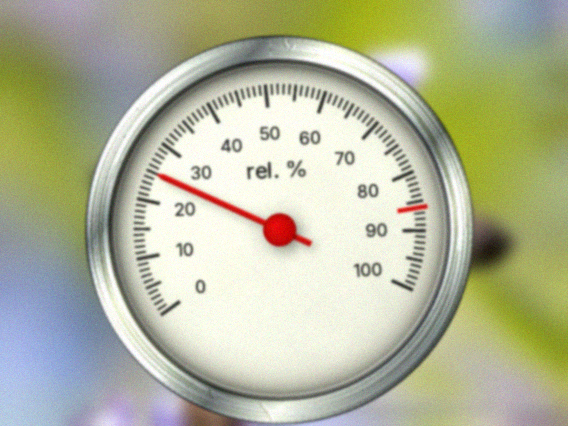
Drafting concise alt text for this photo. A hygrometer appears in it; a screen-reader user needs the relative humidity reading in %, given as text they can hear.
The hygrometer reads 25 %
